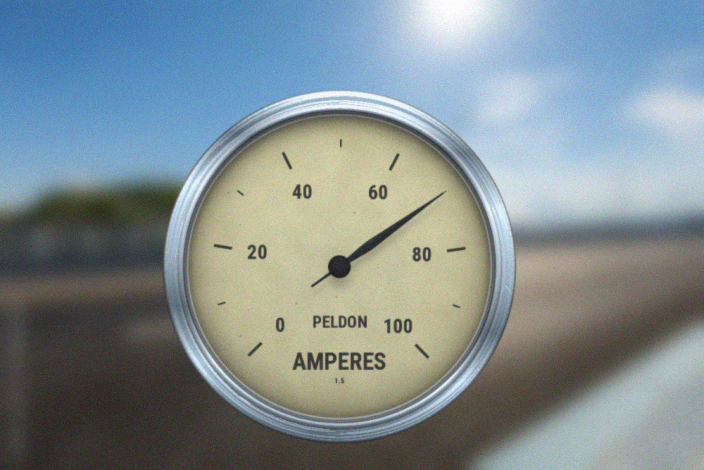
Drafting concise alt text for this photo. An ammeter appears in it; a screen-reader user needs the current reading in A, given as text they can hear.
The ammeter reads 70 A
